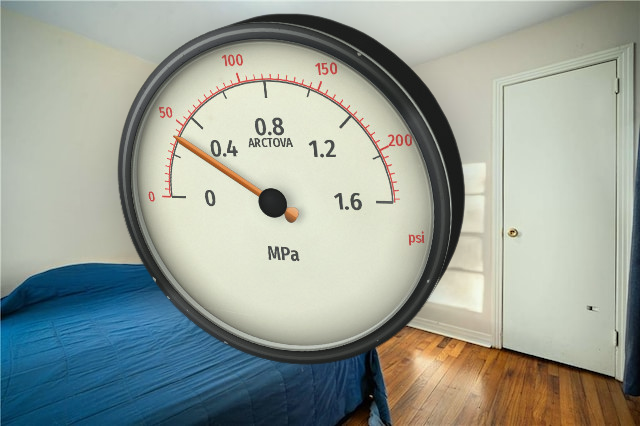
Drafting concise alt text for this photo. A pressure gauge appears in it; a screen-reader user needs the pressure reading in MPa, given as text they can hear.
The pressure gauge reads 0.3 MPa
